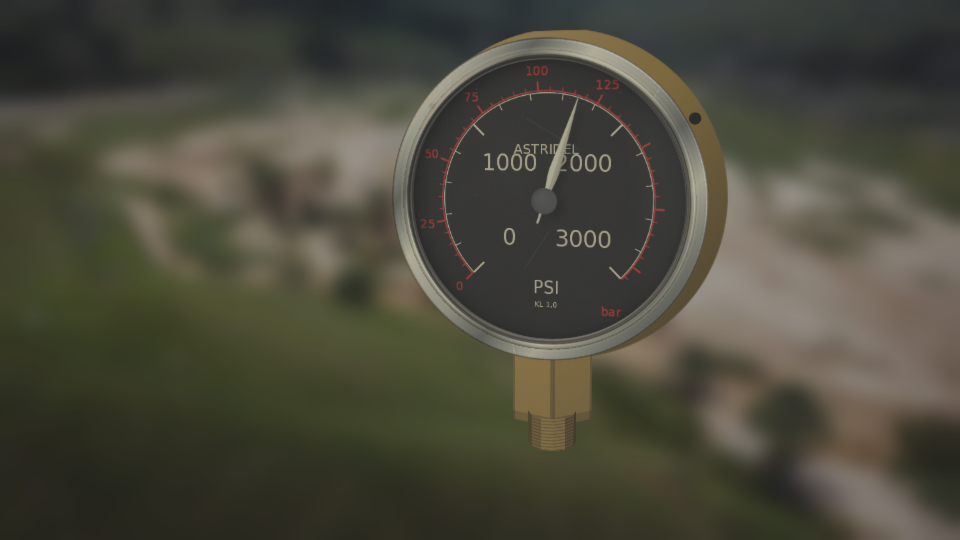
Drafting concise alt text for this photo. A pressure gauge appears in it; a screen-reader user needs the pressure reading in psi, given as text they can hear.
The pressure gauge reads 1700 psi
